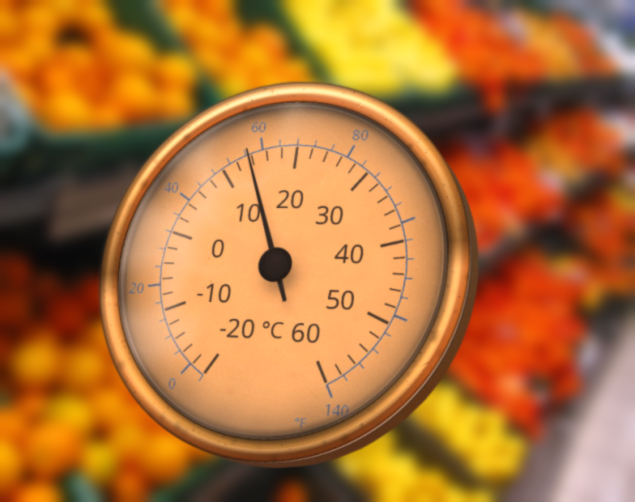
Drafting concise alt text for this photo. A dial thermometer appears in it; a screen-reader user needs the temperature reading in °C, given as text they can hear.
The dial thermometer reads 14 °C
